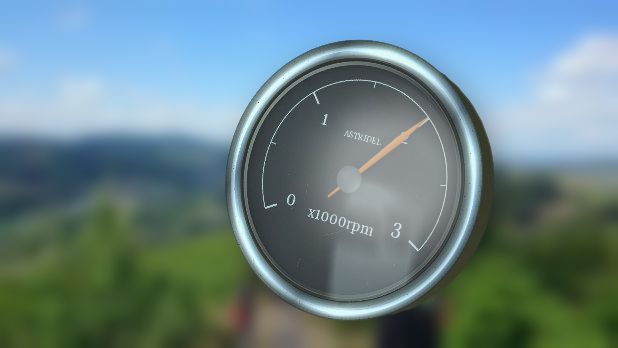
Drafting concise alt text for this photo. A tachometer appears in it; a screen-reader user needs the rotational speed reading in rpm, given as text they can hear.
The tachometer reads 2000 rpm
